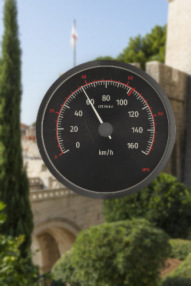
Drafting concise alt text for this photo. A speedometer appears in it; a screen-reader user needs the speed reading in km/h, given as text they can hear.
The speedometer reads 60 km/h
